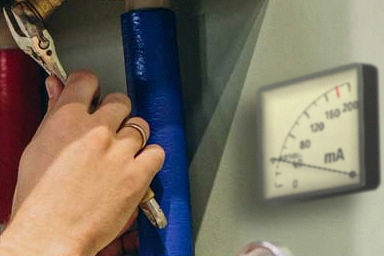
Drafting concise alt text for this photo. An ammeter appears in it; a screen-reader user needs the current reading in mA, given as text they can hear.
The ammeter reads 40 mA
